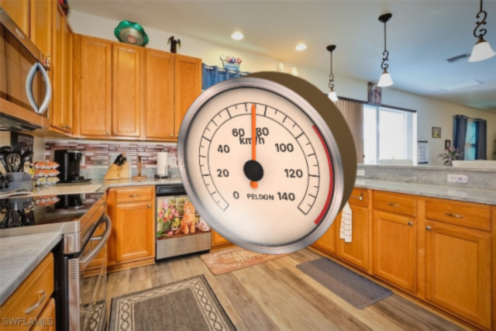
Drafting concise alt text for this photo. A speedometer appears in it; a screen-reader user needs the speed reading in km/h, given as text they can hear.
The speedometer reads 75 km/h
